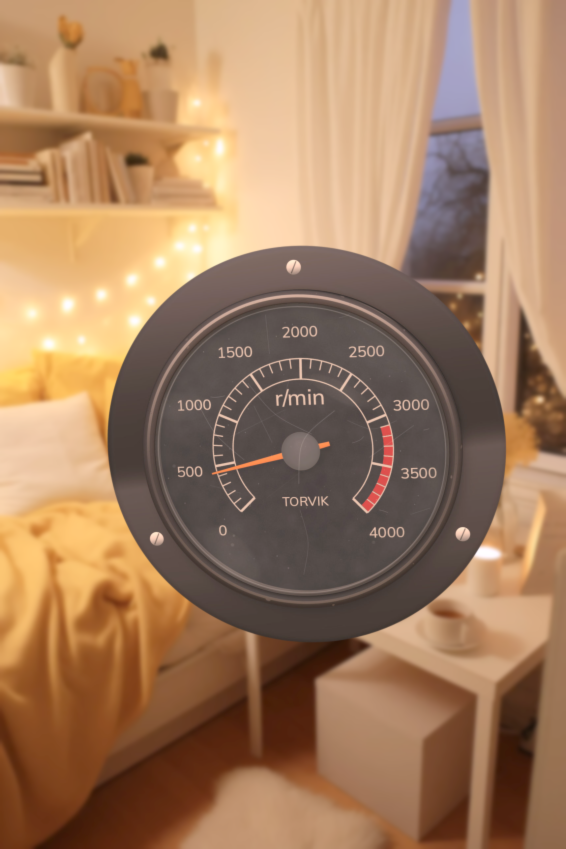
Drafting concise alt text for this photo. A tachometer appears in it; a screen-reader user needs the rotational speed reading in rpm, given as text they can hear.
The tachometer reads 450 rpm
